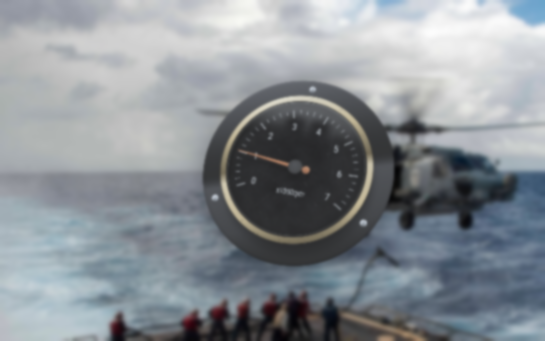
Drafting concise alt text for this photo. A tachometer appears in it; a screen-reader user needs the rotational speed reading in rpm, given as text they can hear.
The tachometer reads 1000 rpm
